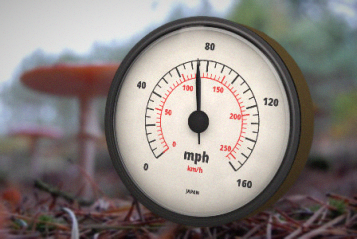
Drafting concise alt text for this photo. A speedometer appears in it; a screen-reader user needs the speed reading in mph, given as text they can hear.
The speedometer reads 75 mph
